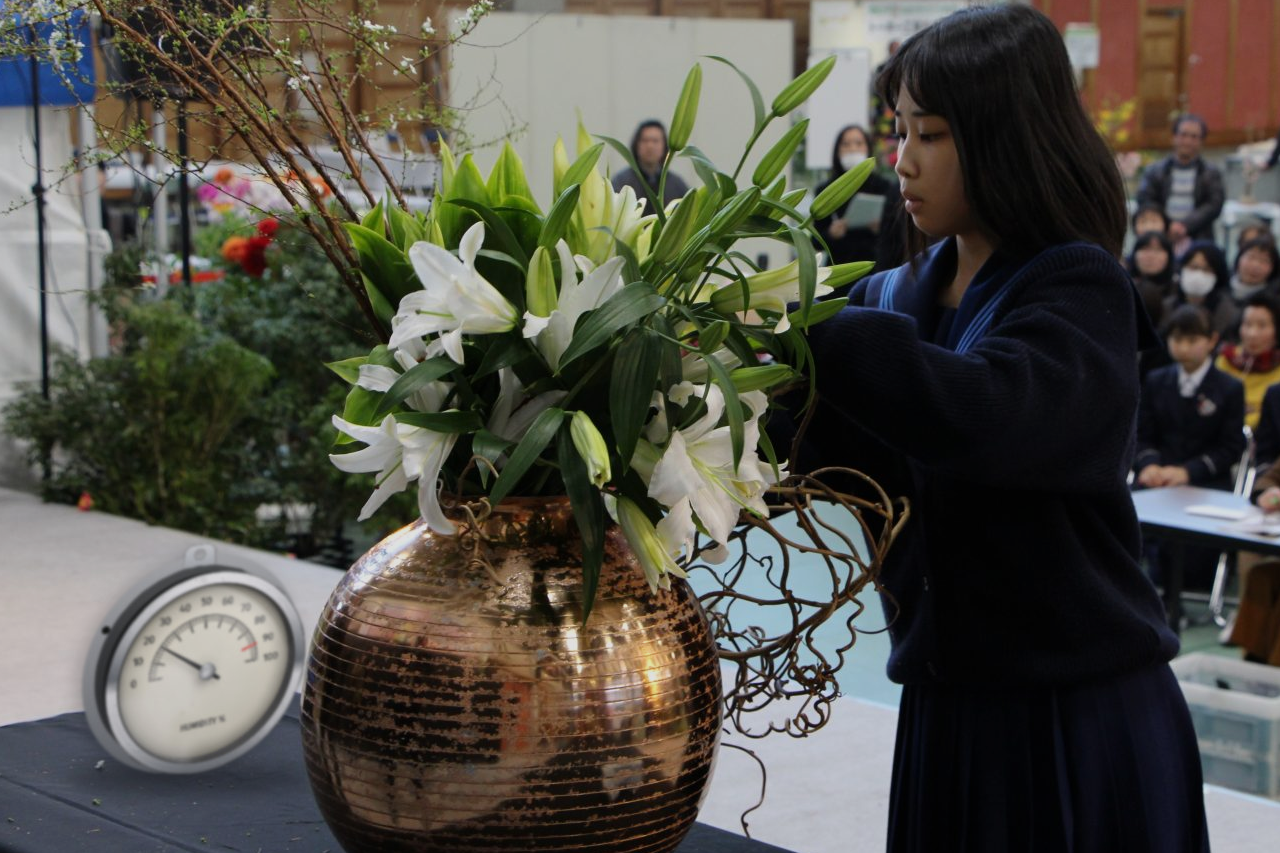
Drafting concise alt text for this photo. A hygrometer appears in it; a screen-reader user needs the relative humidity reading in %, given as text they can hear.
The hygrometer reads 20 %
